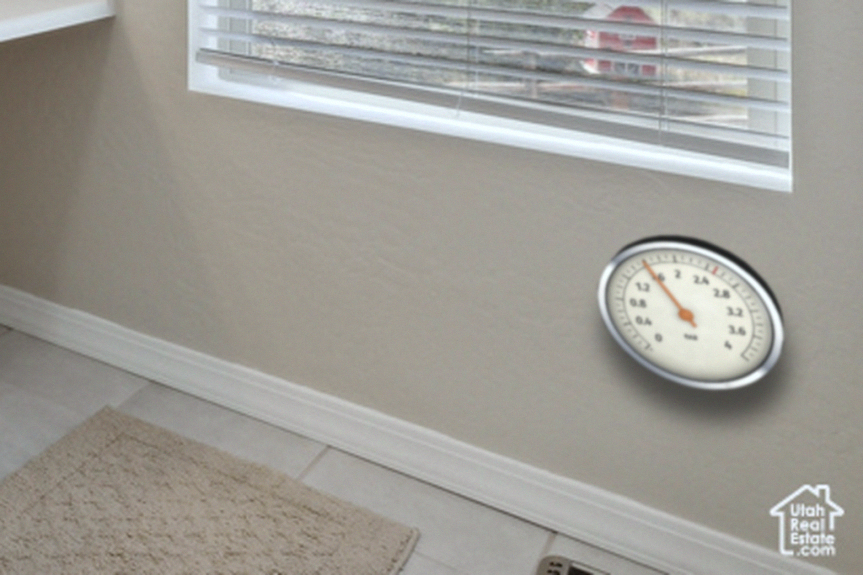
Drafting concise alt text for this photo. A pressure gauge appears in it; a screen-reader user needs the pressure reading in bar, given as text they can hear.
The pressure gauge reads 1.6 bar
